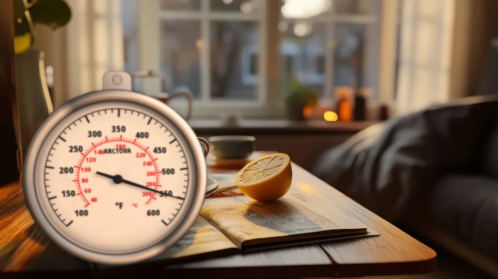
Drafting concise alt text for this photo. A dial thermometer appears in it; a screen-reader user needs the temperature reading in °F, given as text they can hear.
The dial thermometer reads 550 °F
